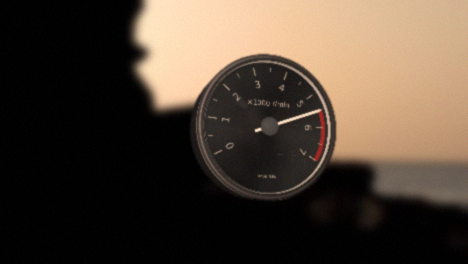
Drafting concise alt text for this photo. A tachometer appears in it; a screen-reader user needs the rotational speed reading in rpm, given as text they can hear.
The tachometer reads 5500 rpm
